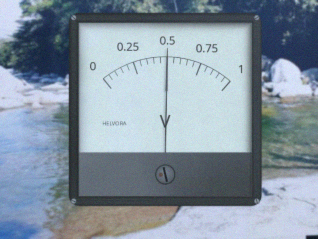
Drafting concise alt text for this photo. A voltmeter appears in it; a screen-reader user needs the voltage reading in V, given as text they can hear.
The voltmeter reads 0.5 V
